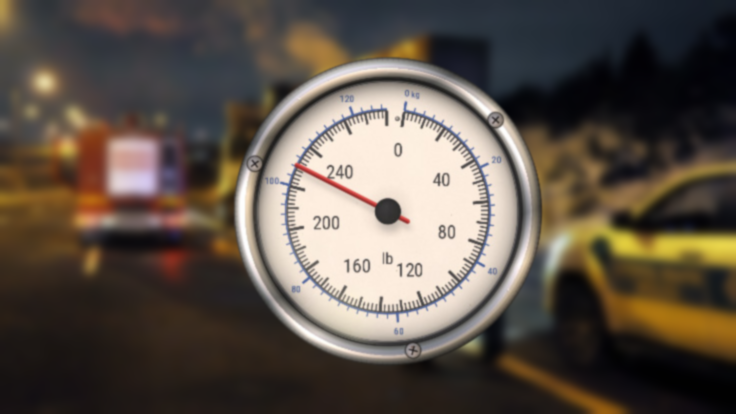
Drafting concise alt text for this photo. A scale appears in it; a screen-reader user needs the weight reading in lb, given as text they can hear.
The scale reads 230 lb
